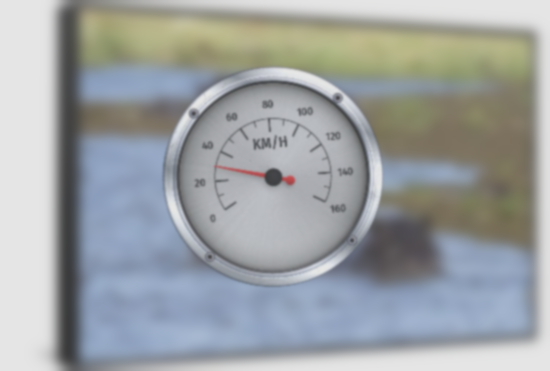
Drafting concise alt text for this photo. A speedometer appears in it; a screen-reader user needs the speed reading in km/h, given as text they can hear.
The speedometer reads 30 km/h
